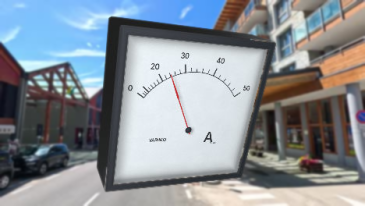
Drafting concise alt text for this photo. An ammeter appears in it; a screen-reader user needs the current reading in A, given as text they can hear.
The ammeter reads 24 A
